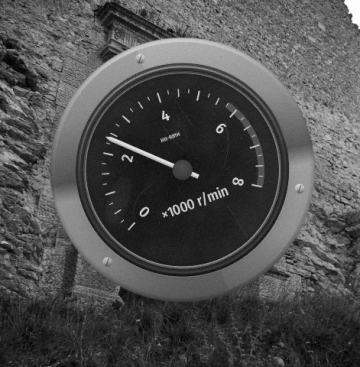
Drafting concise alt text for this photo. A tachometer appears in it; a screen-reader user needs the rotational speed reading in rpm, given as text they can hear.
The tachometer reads 2375 rpm
